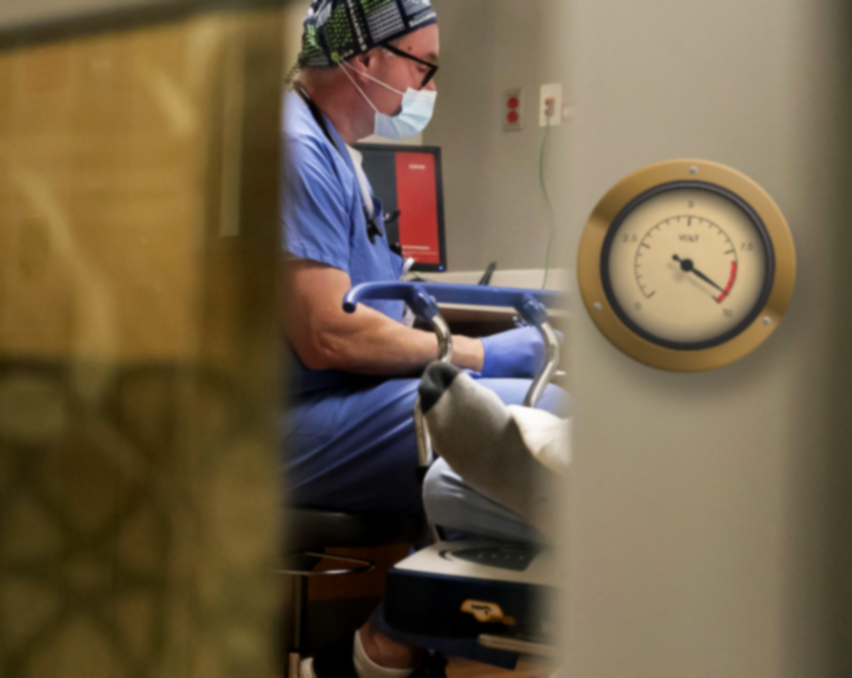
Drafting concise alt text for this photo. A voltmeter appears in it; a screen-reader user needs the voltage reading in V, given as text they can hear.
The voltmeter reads 9.5 V
